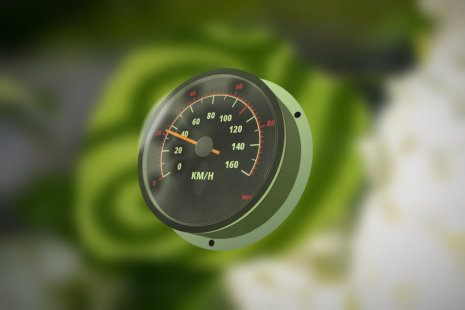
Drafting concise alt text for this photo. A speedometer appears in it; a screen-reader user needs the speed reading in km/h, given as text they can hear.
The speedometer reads 35 km/h
